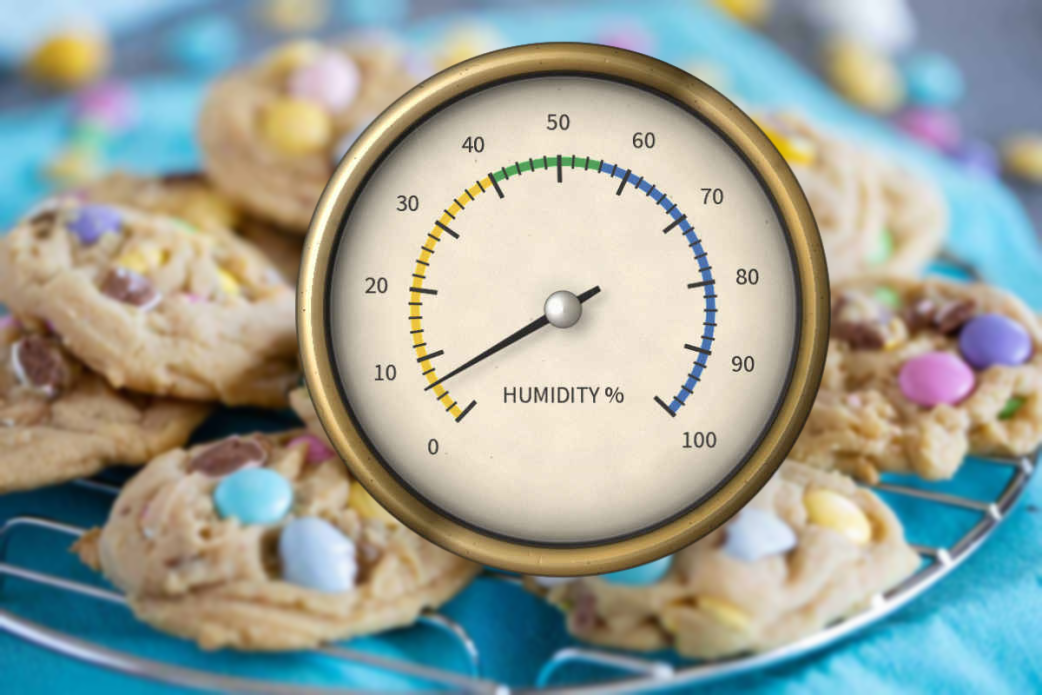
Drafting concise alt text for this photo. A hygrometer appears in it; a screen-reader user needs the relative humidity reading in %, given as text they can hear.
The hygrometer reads 6 %
